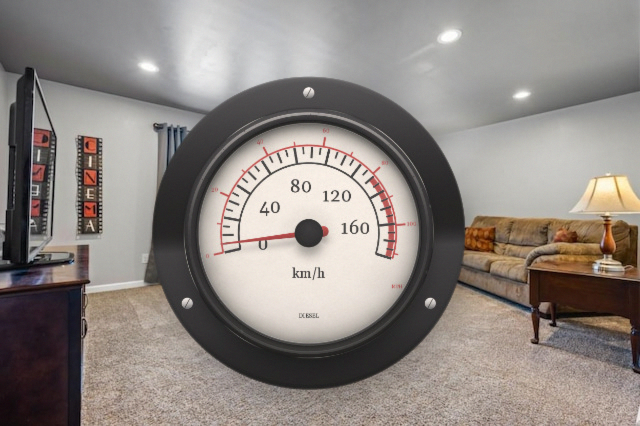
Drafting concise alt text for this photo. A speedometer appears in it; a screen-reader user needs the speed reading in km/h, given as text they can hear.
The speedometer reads 5 km/h
